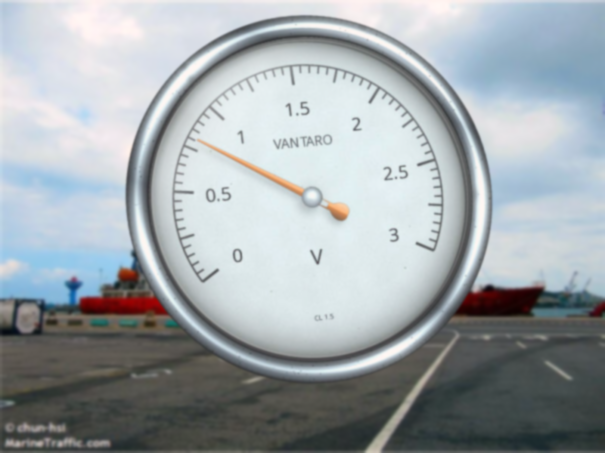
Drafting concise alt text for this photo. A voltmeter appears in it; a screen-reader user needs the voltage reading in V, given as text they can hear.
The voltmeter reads 0.8 V
